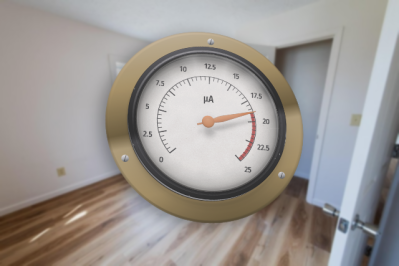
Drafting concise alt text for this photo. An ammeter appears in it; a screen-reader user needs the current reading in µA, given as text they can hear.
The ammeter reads 19 µA
